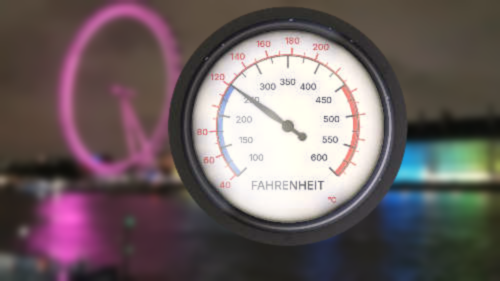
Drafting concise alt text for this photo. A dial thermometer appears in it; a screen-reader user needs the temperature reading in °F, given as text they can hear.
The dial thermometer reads 250 °F
